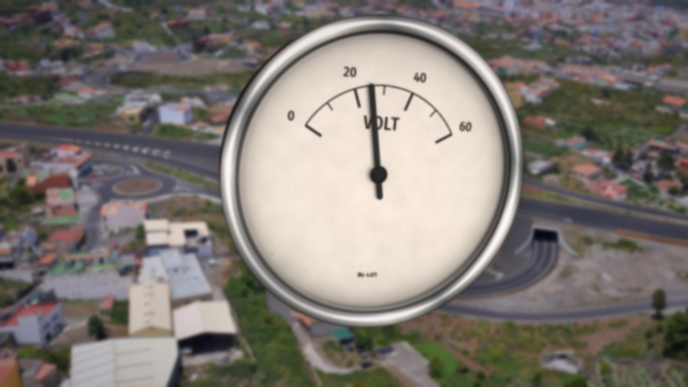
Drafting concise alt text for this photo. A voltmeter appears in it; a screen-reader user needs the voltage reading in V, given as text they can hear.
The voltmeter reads 25 V
